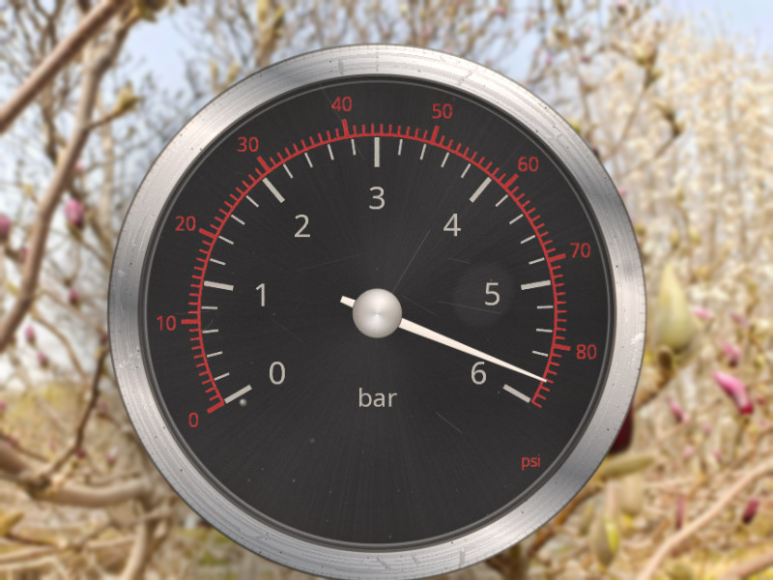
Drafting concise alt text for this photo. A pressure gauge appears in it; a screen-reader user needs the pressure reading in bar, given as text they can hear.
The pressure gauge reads 5.8 bar
